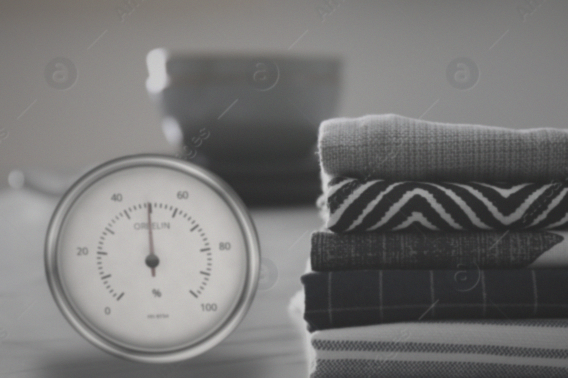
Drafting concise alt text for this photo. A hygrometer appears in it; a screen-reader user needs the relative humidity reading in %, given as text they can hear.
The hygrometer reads 50 %
